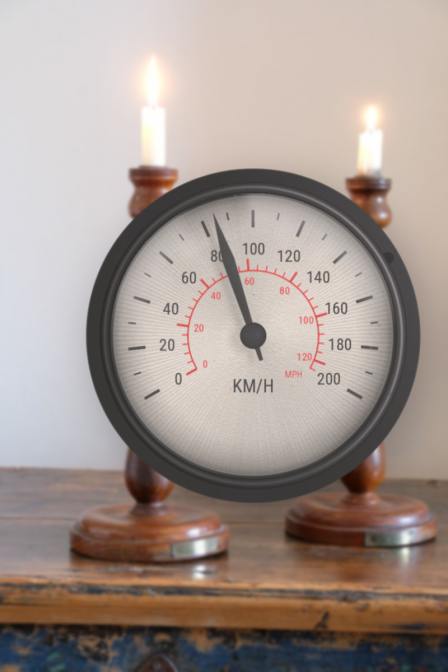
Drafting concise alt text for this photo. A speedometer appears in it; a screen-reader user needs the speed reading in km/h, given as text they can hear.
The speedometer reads 85 km/h
